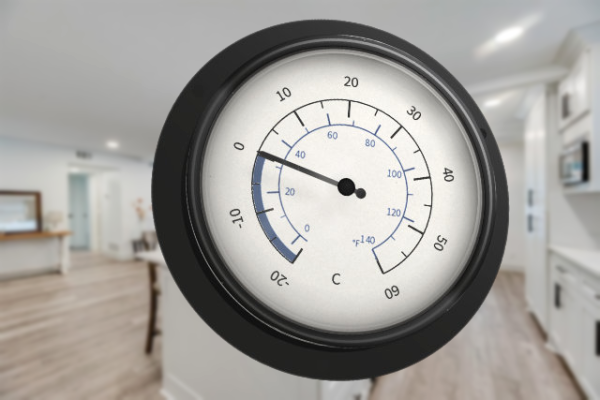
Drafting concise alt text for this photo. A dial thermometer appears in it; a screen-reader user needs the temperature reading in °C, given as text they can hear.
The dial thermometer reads 0 °C
